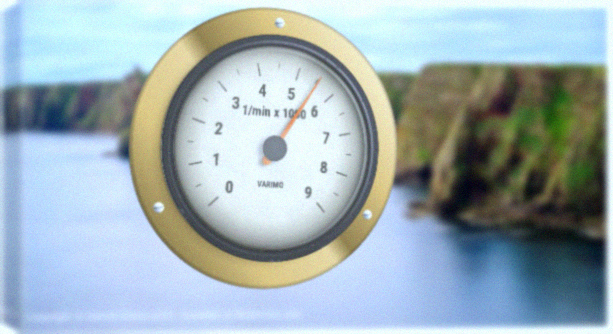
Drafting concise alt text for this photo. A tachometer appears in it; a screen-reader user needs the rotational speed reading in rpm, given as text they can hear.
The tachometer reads 5500 rpm
